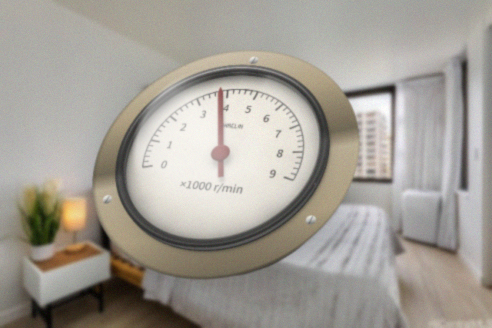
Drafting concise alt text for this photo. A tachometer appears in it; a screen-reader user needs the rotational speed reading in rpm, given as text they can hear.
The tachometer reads 3800 rpm
